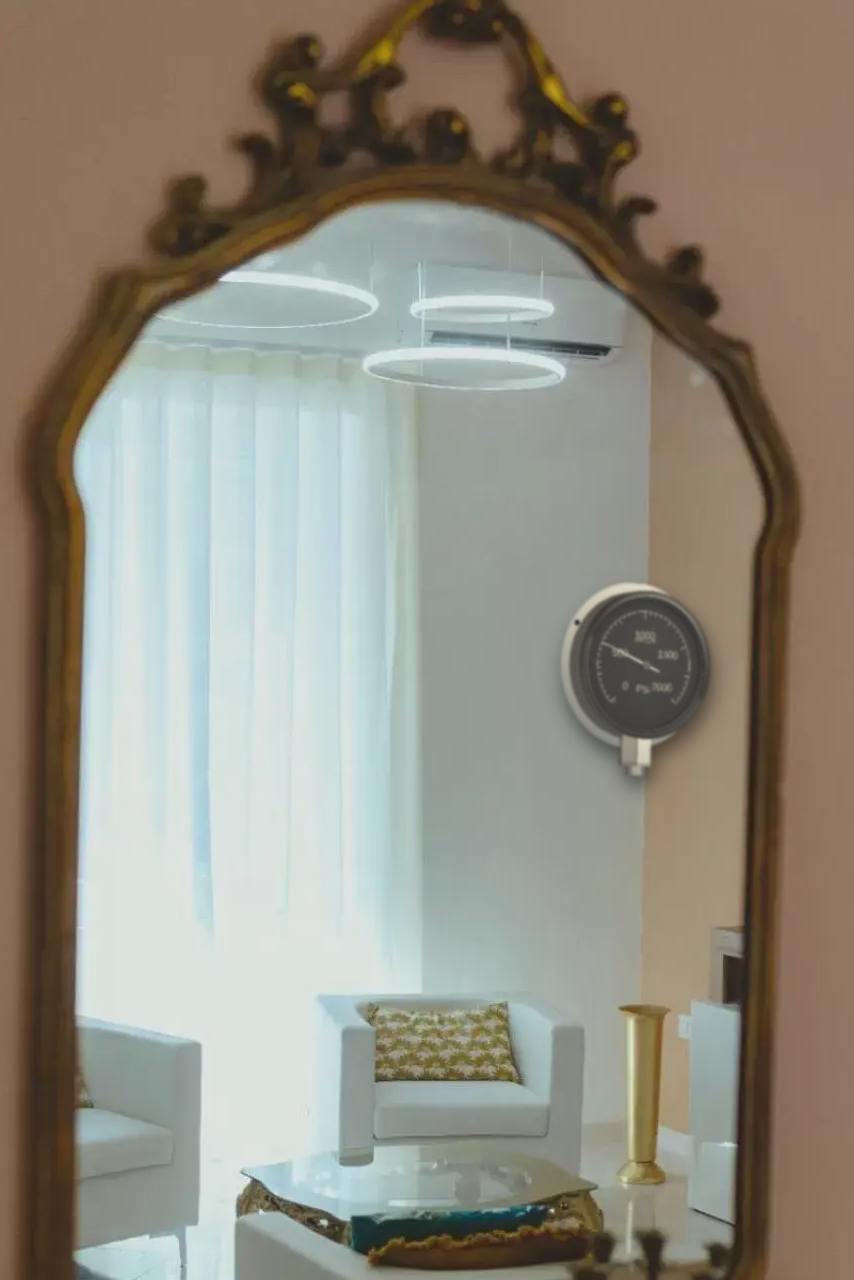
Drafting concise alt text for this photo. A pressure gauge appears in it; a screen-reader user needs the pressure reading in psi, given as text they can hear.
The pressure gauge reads 500 psi
